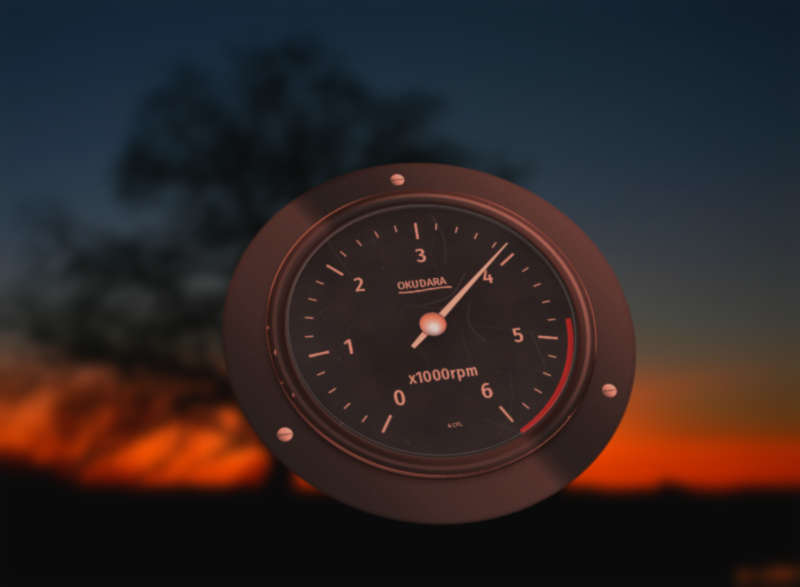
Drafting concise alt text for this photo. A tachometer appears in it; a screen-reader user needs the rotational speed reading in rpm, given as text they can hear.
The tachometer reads 3900 rpm
